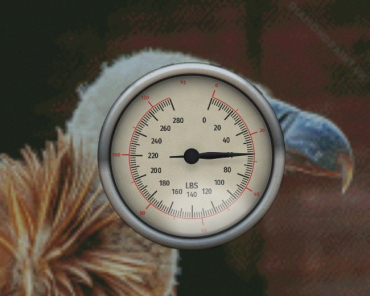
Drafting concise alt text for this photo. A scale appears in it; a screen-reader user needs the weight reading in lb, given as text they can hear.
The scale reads 60 lb
